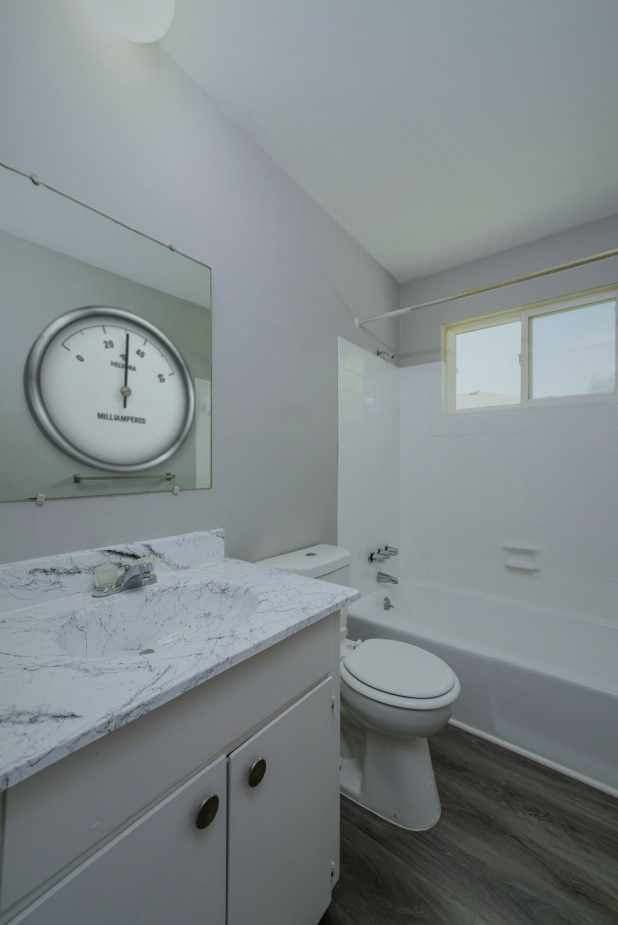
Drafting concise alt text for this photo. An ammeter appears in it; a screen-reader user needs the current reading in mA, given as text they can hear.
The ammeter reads 30 mA
